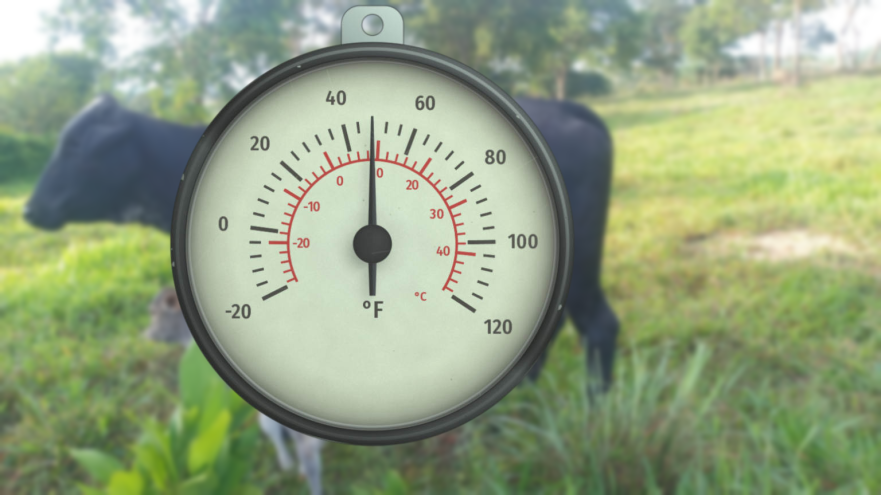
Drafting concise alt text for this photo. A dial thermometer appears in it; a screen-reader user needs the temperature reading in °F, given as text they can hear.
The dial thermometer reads 48 °F
